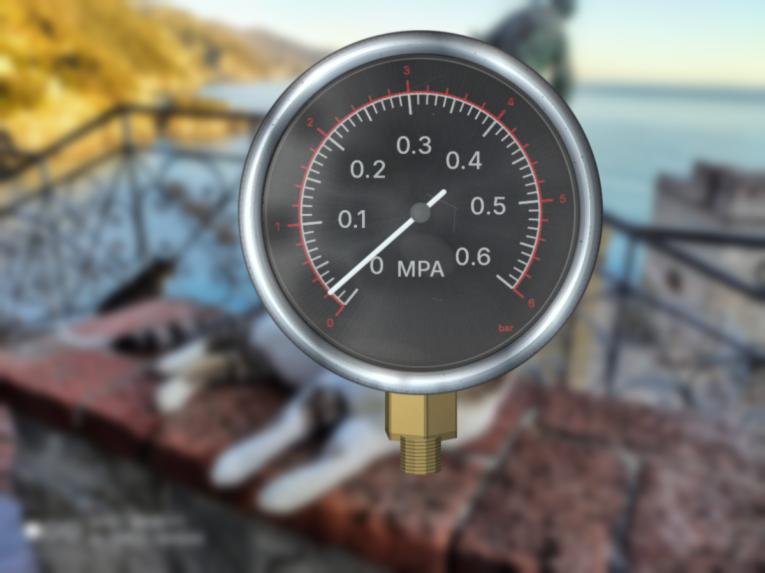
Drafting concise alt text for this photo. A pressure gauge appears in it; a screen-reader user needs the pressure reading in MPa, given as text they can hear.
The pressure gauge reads 0.02 MPa
